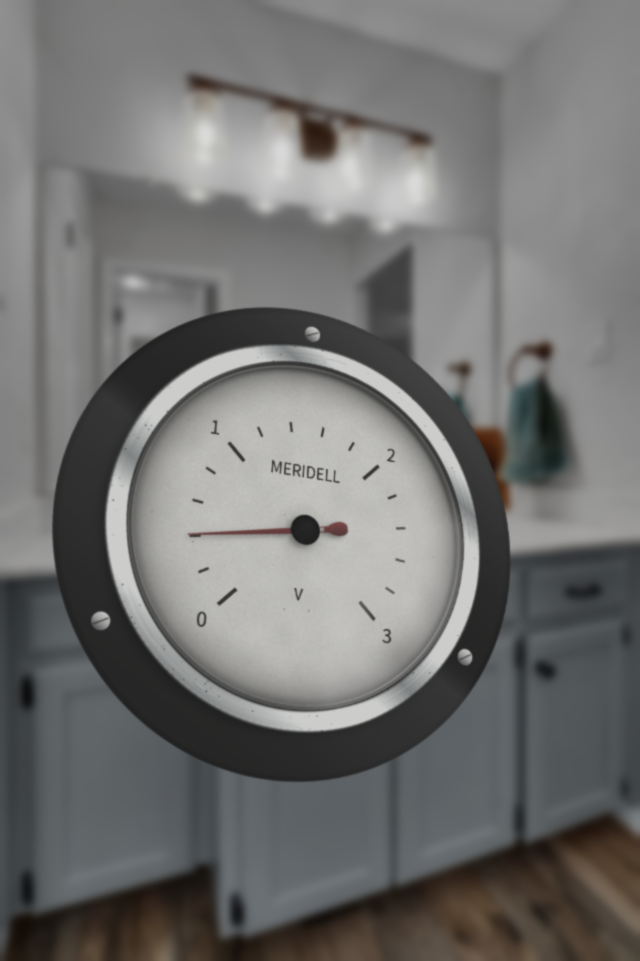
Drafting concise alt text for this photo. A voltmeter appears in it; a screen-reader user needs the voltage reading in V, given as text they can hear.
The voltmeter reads 0.4 V
